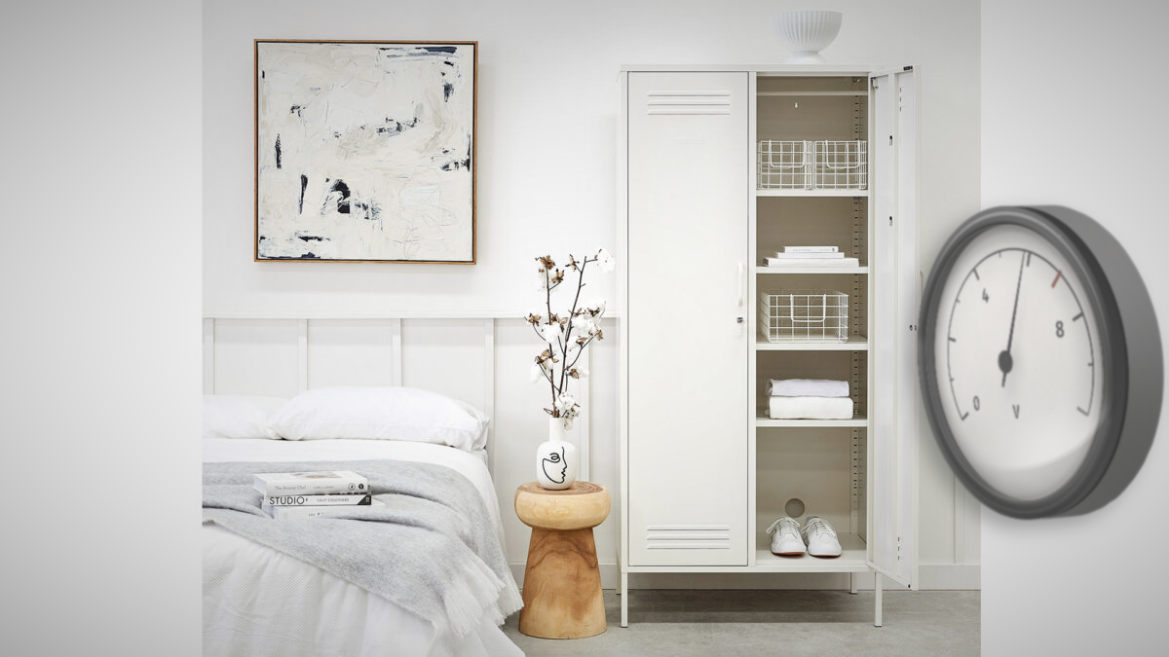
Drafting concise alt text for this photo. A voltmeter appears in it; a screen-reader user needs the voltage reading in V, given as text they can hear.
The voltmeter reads 6 V
